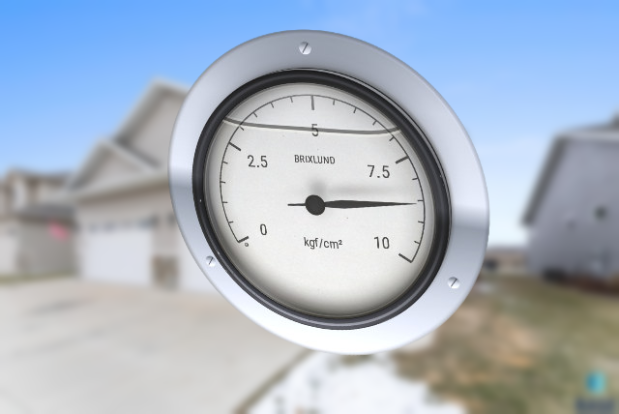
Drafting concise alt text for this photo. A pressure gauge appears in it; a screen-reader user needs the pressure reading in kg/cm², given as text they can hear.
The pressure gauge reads 8.5 kg/cm²
